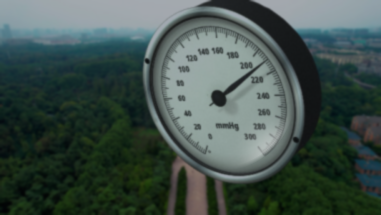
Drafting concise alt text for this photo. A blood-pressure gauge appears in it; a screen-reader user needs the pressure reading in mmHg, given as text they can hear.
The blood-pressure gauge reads 210 mmHg
